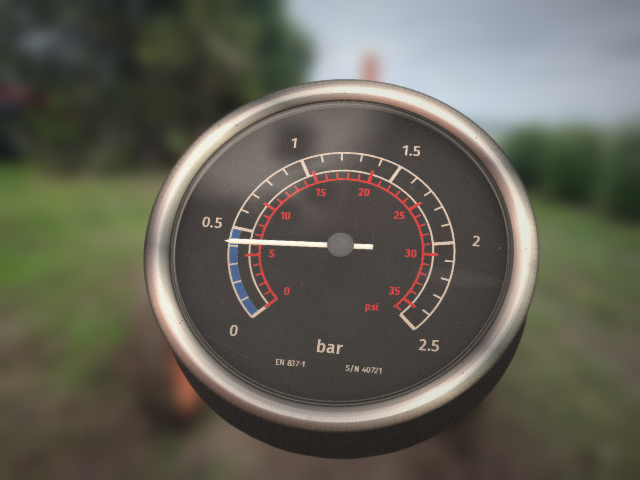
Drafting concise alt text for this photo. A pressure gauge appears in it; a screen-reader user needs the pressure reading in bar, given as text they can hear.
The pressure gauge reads 0.4 bar
